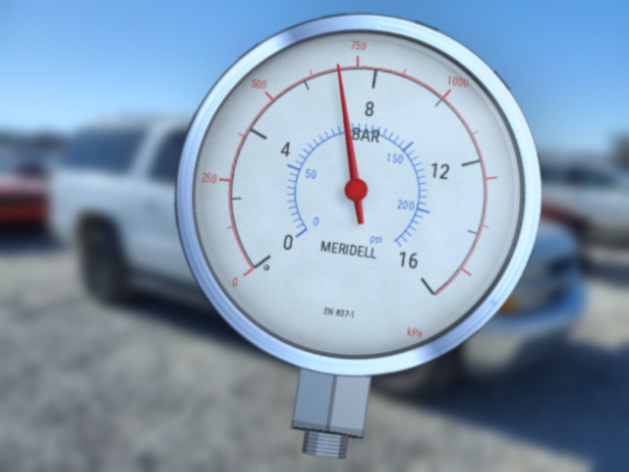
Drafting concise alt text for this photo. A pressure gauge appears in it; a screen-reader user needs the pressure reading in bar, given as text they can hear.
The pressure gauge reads 7 bar
